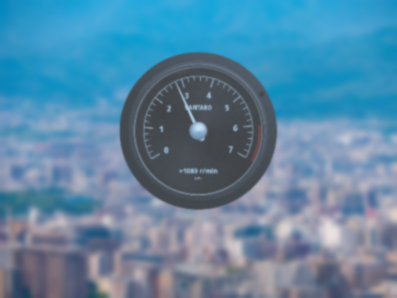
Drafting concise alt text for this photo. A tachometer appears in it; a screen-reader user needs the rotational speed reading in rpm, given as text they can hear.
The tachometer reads 2800 rpm
